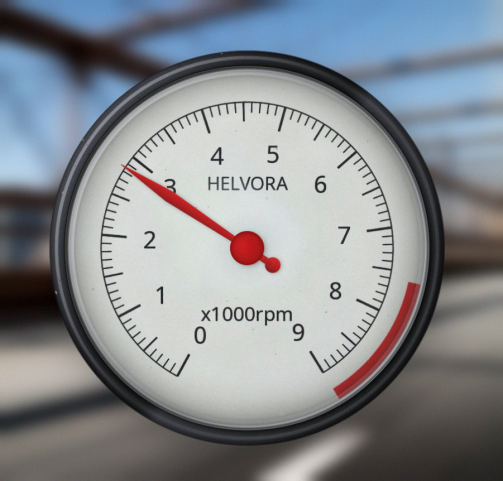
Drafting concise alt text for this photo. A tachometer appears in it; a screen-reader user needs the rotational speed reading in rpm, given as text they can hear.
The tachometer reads 2850 rpm
